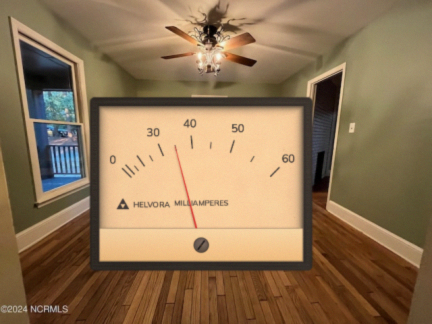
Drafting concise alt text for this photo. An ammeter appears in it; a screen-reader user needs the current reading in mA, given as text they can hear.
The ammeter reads 35 mA
